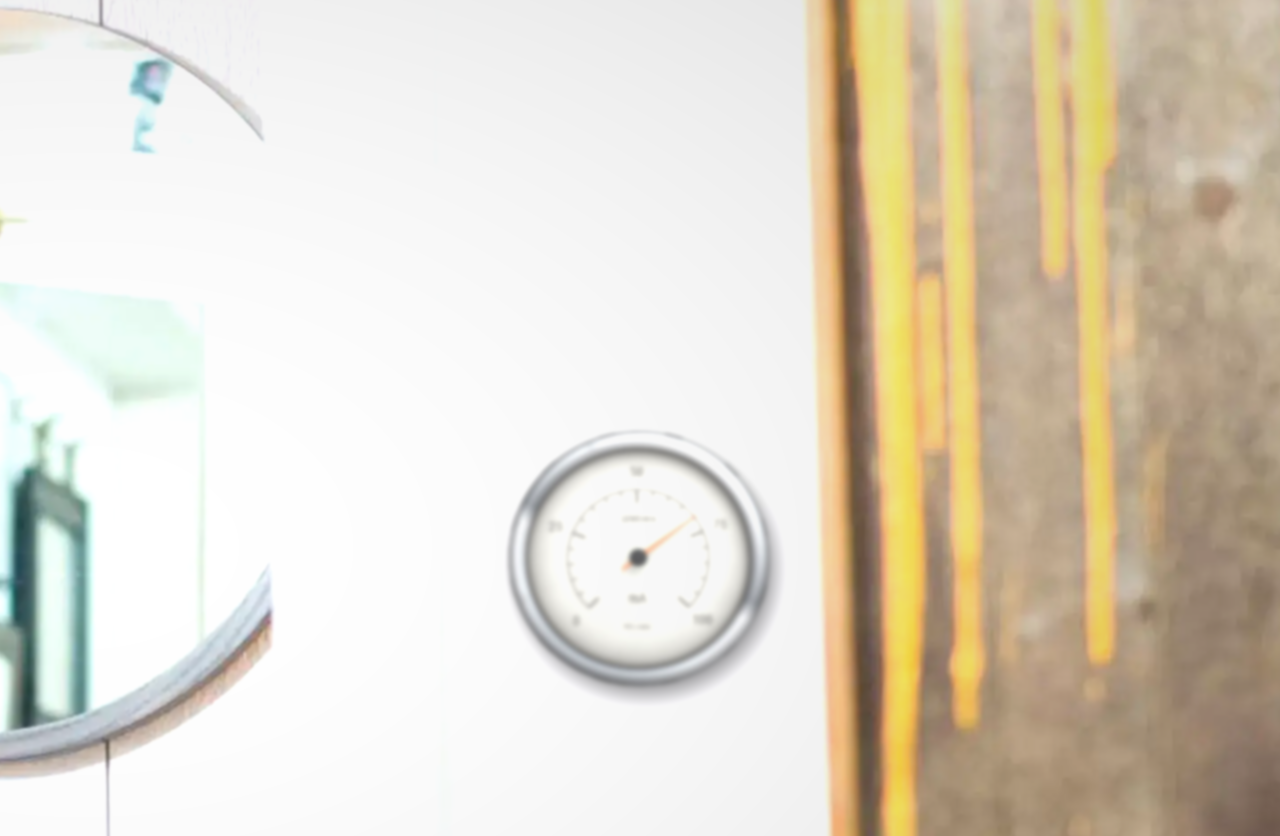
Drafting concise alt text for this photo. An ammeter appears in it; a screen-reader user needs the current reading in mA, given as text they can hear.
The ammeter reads 70 mA
